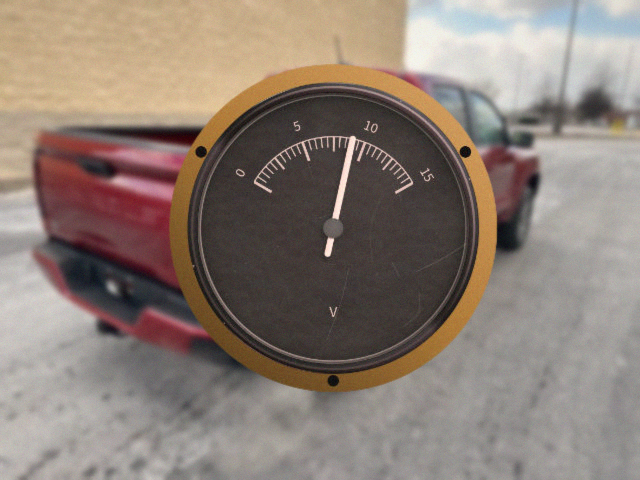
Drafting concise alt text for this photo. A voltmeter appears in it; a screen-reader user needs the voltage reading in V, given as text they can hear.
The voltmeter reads 9 V
